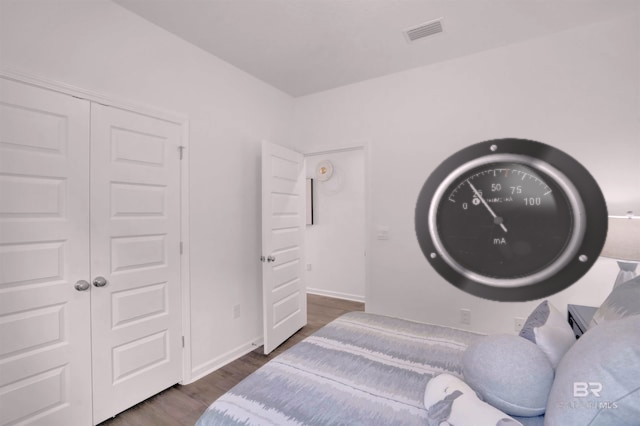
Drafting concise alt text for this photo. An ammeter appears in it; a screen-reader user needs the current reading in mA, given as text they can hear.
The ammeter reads 25 mA
